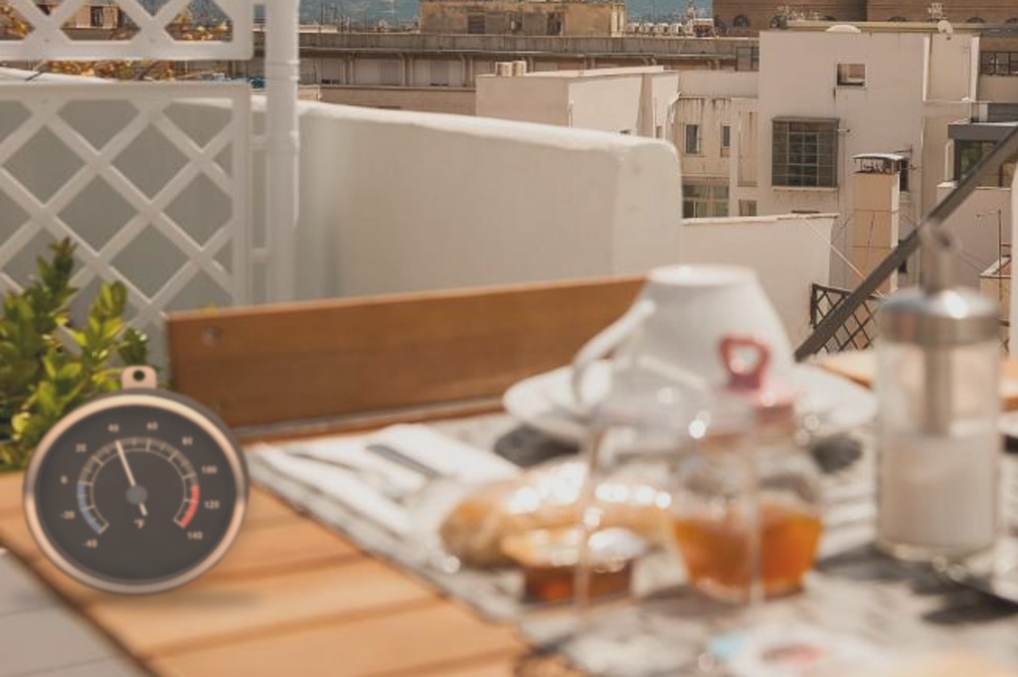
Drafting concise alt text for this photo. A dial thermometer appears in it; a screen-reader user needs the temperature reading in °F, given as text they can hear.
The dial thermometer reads 40 °F
